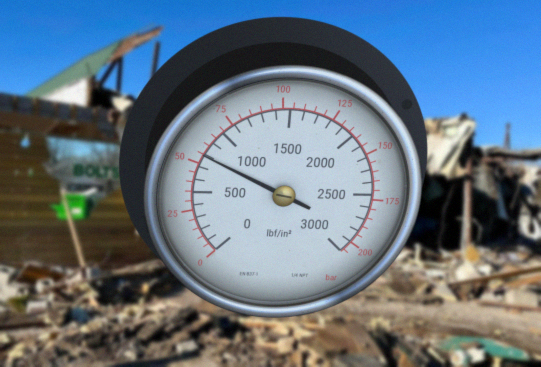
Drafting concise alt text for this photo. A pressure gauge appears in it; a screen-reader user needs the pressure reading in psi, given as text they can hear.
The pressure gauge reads 800 psi
